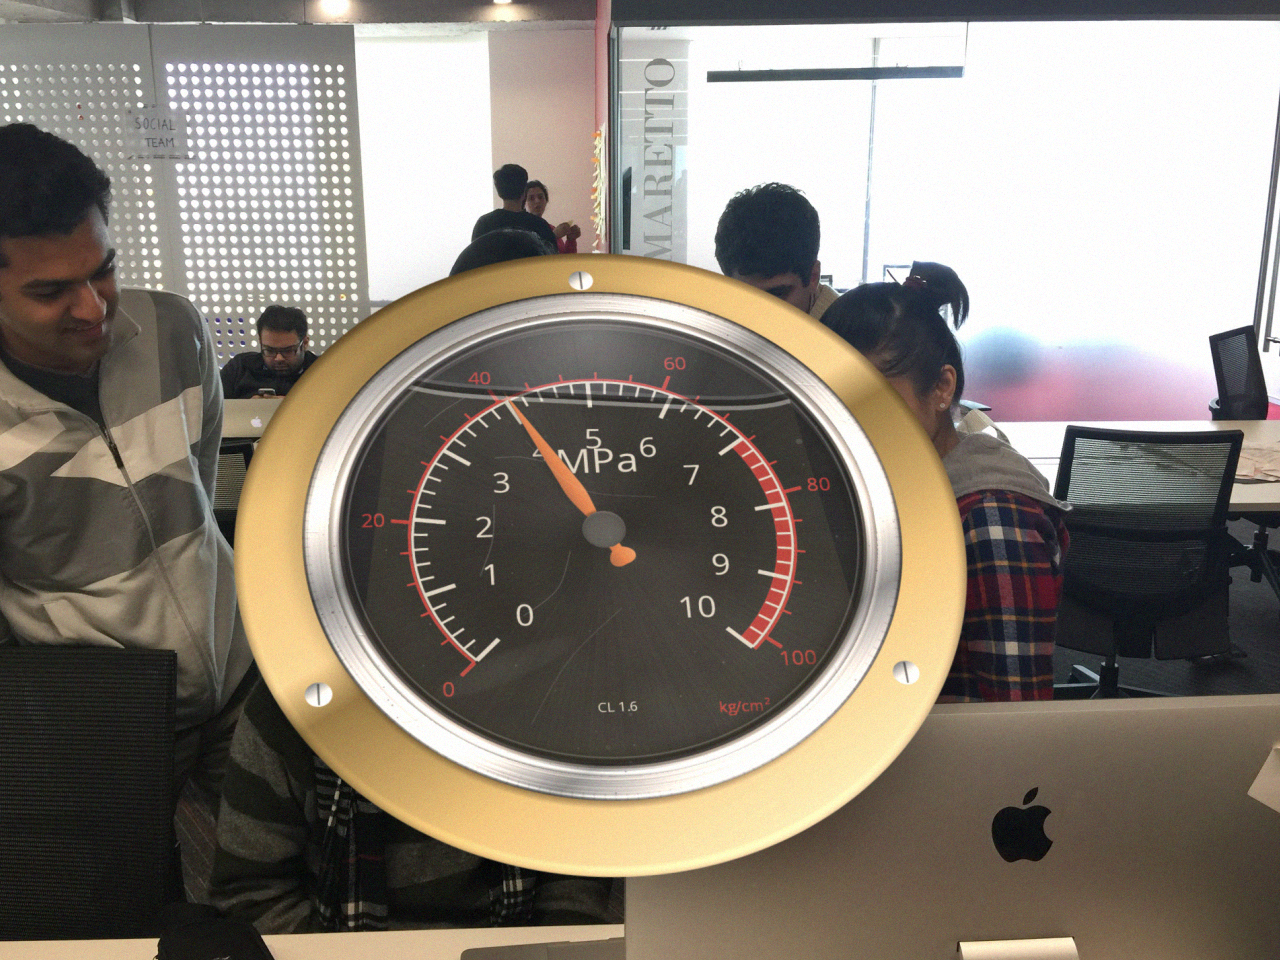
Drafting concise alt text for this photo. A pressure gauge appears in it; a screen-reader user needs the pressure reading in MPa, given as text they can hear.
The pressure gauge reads 4 MPa
